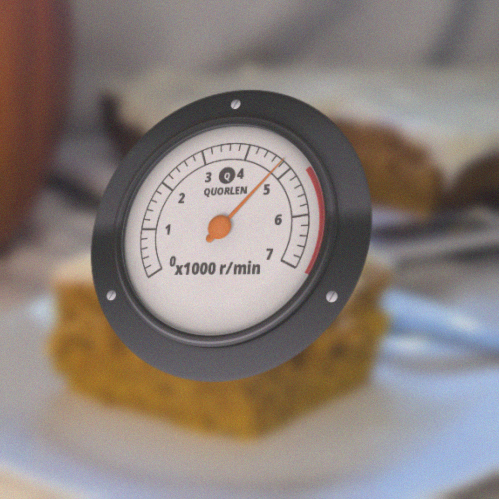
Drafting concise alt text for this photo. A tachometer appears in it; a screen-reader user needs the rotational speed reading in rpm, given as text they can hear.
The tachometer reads 4800 rpm
